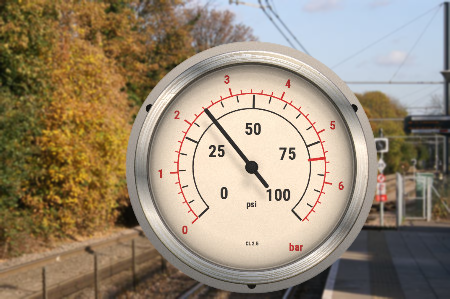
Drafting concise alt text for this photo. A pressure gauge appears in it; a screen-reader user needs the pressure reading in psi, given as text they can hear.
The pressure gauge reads 35 psi
